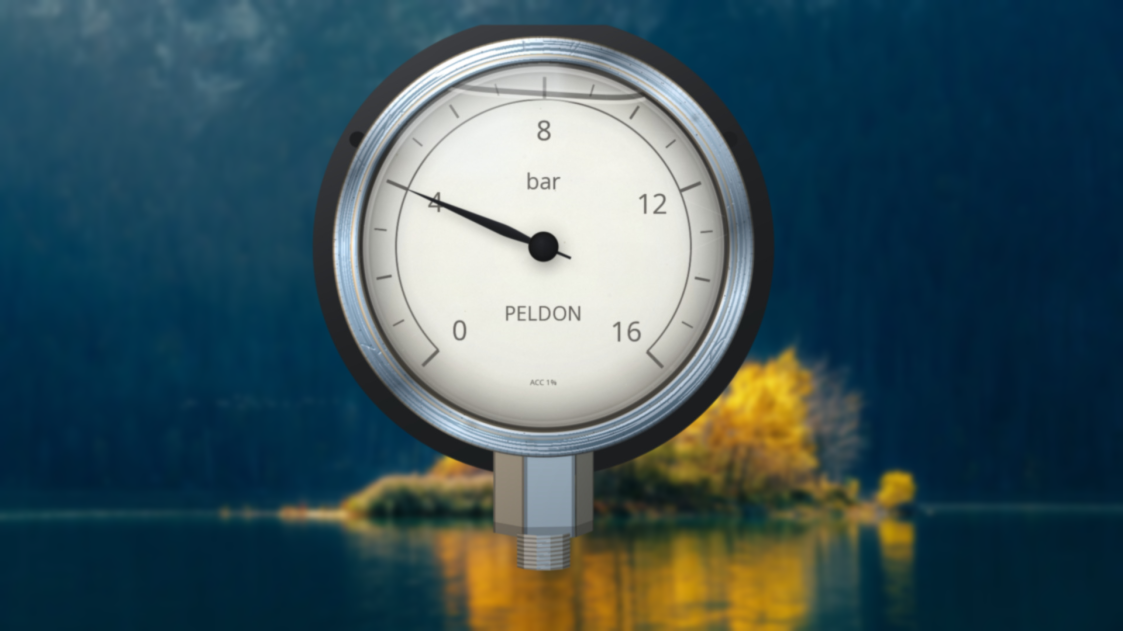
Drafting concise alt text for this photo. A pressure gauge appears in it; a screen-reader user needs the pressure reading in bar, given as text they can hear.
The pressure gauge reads 4 bar
